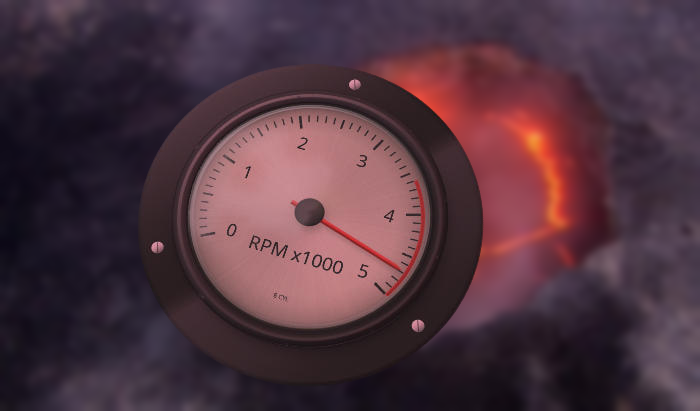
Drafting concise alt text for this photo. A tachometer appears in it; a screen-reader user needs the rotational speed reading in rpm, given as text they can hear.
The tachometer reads 4700 rpm
